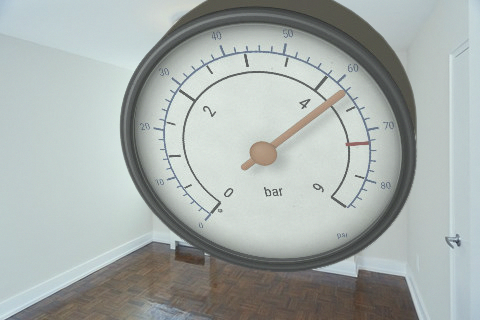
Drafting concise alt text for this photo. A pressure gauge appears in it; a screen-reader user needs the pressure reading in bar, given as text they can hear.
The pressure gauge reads 4.25 bar
